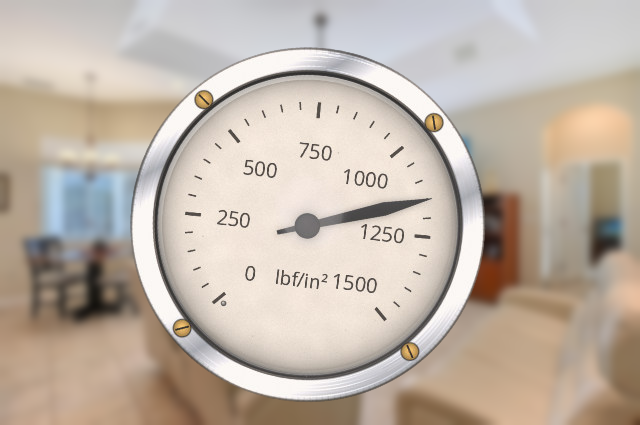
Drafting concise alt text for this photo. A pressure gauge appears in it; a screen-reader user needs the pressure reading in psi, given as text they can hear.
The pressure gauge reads 1150 psi
